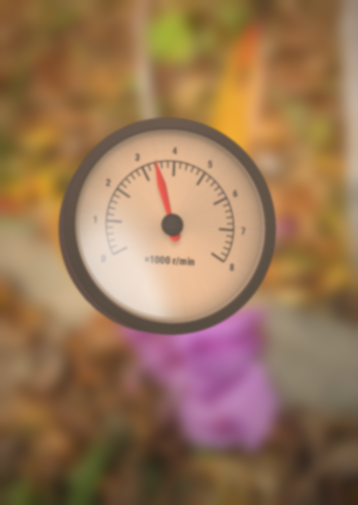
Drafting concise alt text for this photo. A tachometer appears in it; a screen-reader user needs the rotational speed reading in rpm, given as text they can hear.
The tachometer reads 3400 rpm
